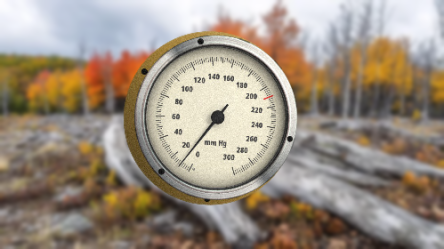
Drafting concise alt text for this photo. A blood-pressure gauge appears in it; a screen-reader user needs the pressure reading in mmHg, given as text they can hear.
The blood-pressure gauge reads 10 mmHg
